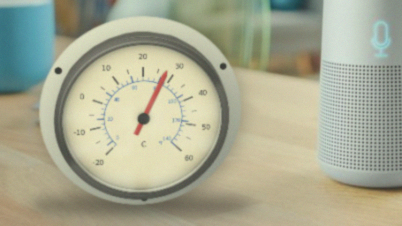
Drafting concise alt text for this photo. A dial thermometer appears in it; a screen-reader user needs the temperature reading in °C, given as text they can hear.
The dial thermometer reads 27.5 °C
